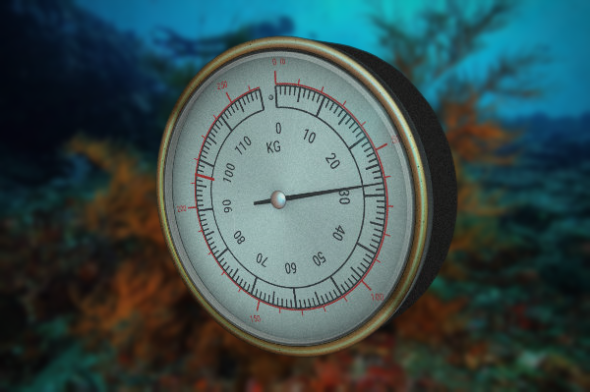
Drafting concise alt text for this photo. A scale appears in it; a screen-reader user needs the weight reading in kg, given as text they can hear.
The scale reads 28 kg
